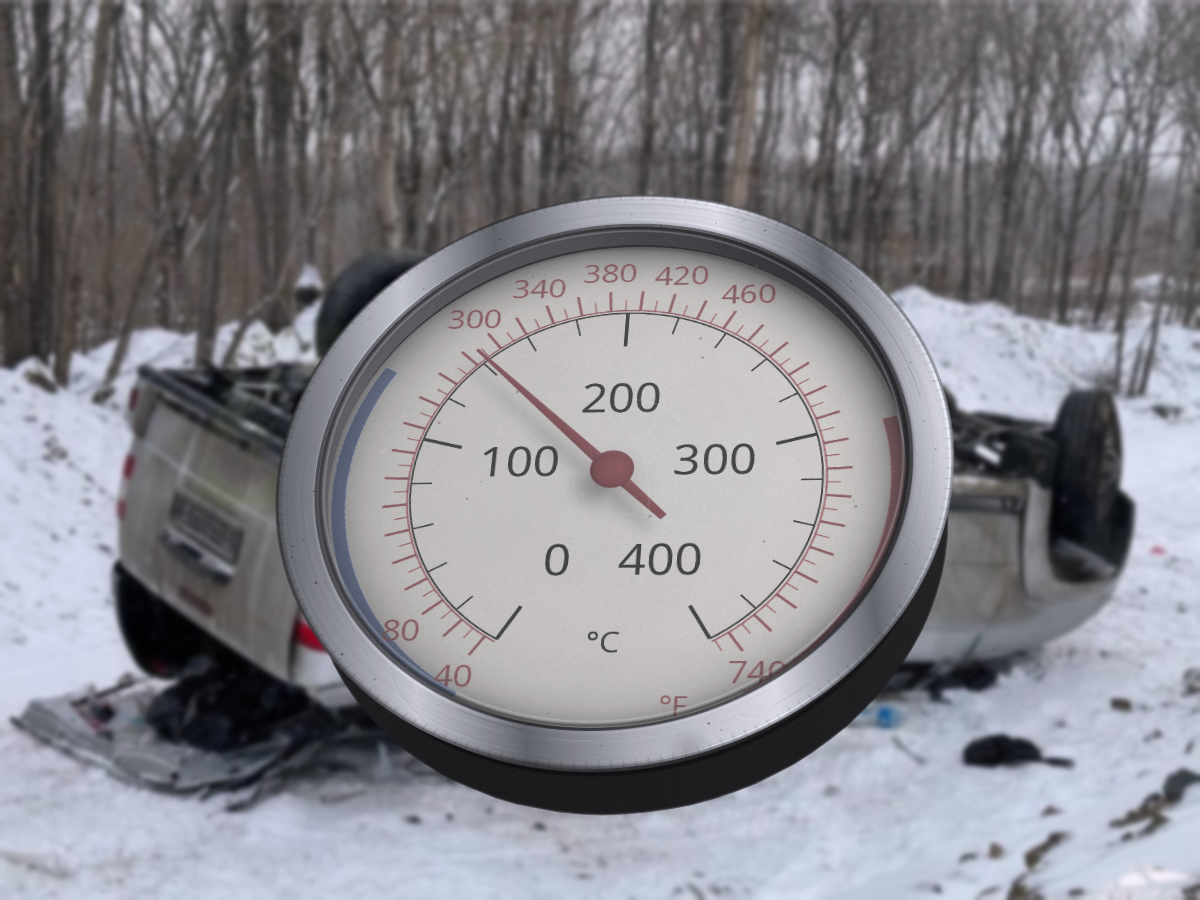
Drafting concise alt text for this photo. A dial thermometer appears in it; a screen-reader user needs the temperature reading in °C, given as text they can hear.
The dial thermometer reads 140 °C
